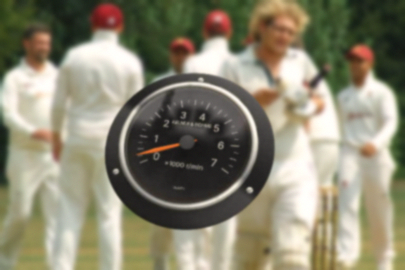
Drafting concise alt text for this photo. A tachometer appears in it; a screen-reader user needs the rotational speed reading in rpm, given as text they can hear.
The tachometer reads 250 rpm
